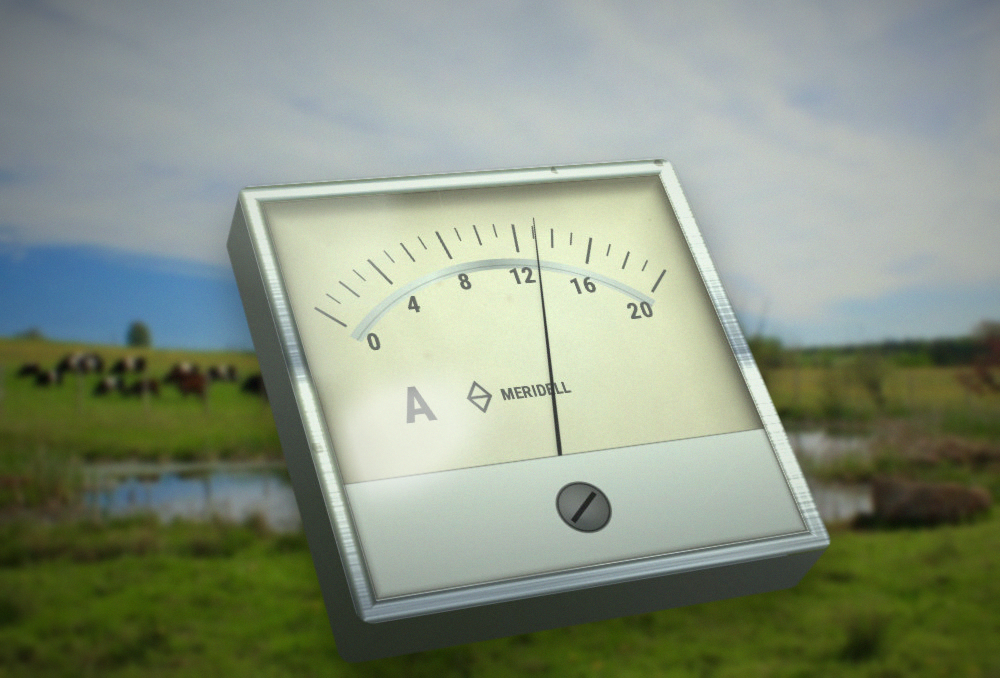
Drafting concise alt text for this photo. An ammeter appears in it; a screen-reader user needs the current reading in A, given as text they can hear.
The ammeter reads 13 A
